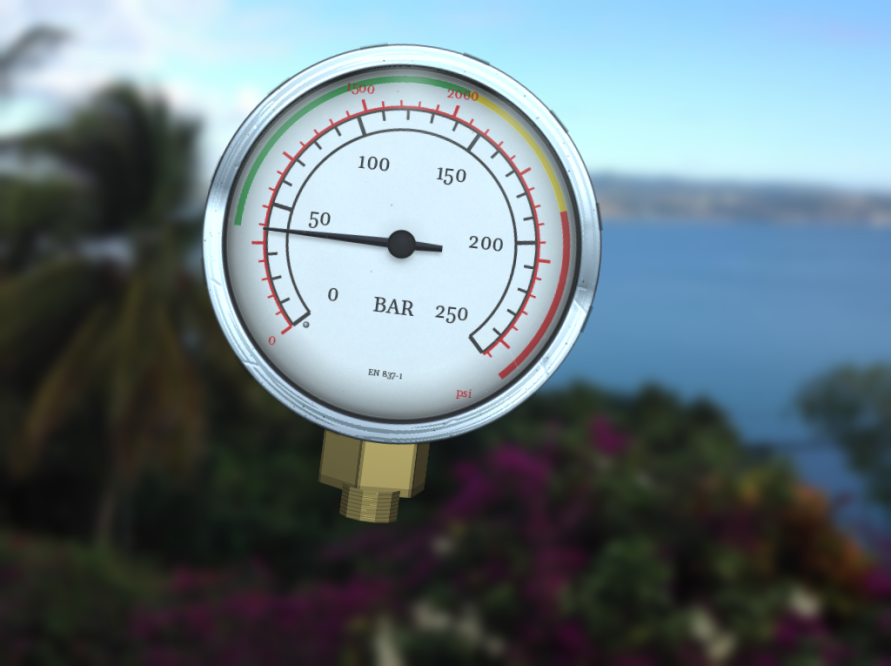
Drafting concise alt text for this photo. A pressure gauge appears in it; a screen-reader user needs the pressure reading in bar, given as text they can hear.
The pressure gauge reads 40 bar
